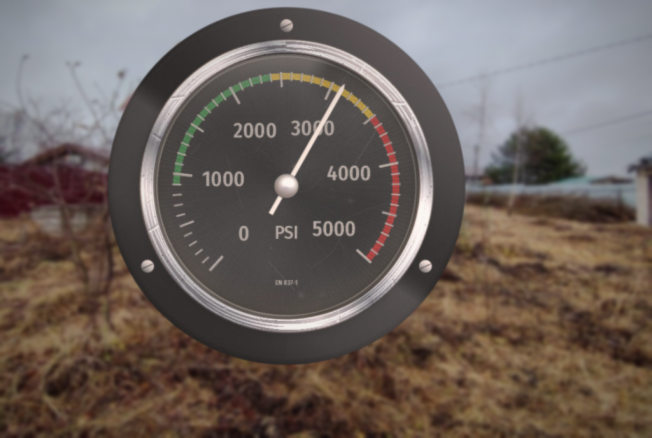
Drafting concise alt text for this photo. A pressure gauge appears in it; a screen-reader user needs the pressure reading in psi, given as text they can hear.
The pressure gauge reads 3100 psi
